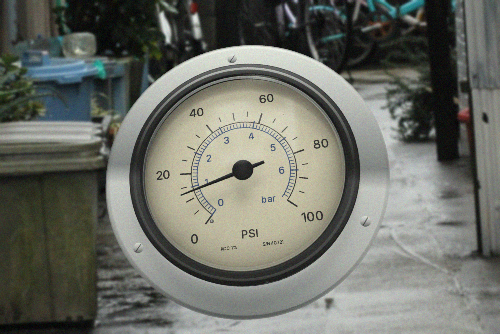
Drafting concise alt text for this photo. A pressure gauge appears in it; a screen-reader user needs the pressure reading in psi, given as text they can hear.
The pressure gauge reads 12.5 psi
